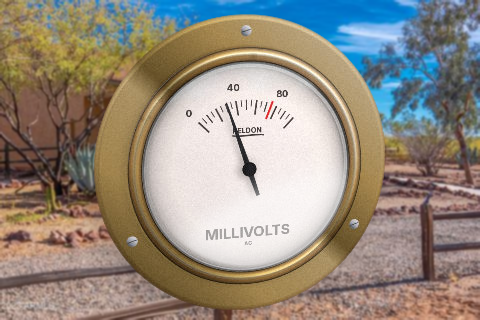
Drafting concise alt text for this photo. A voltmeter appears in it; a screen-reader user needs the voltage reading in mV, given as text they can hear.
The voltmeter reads 30 mV
